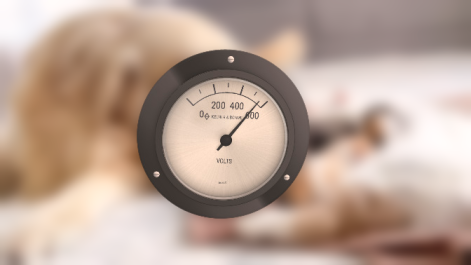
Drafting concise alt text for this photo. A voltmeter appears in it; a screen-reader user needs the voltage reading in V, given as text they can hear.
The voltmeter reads 550 V
